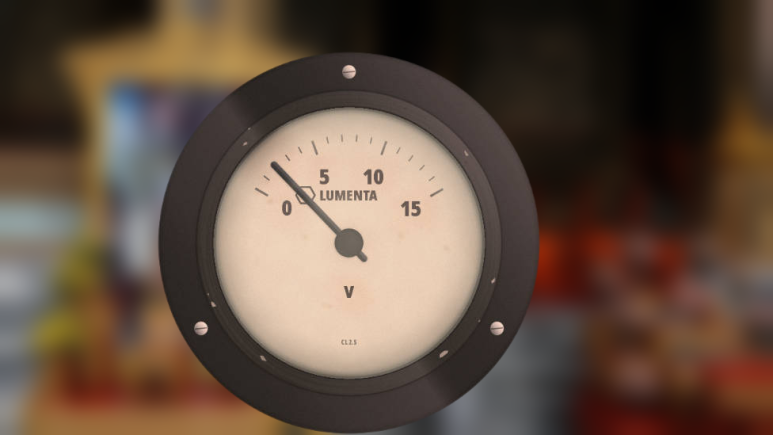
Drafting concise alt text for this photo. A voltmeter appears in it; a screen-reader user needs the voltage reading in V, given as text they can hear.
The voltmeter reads 2 V
